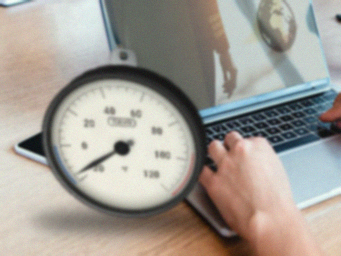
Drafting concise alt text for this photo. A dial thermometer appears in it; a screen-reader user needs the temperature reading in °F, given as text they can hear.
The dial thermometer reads -16 °F
